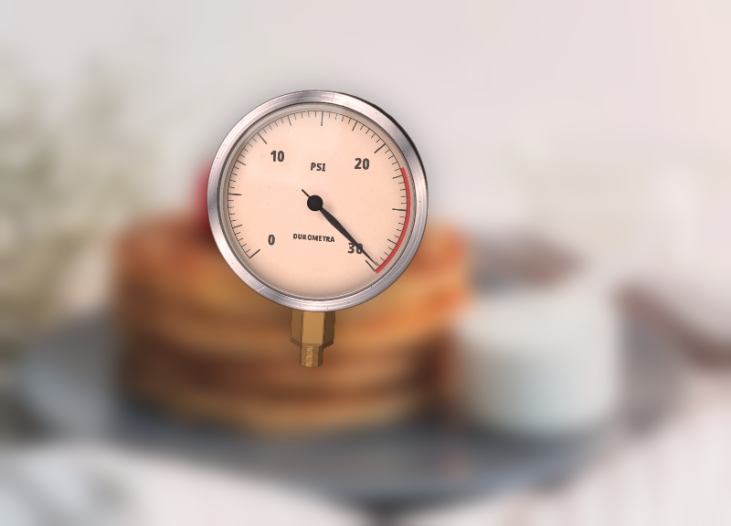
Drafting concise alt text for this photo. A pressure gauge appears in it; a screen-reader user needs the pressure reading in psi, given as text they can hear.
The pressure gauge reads 29.5 psi
